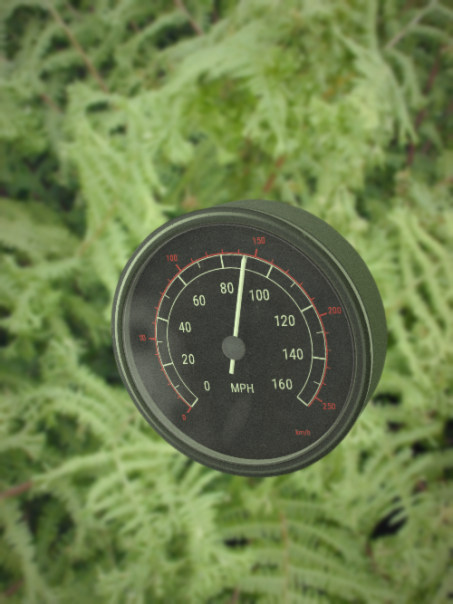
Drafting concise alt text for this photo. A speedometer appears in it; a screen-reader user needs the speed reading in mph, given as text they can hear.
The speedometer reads 90 mph
